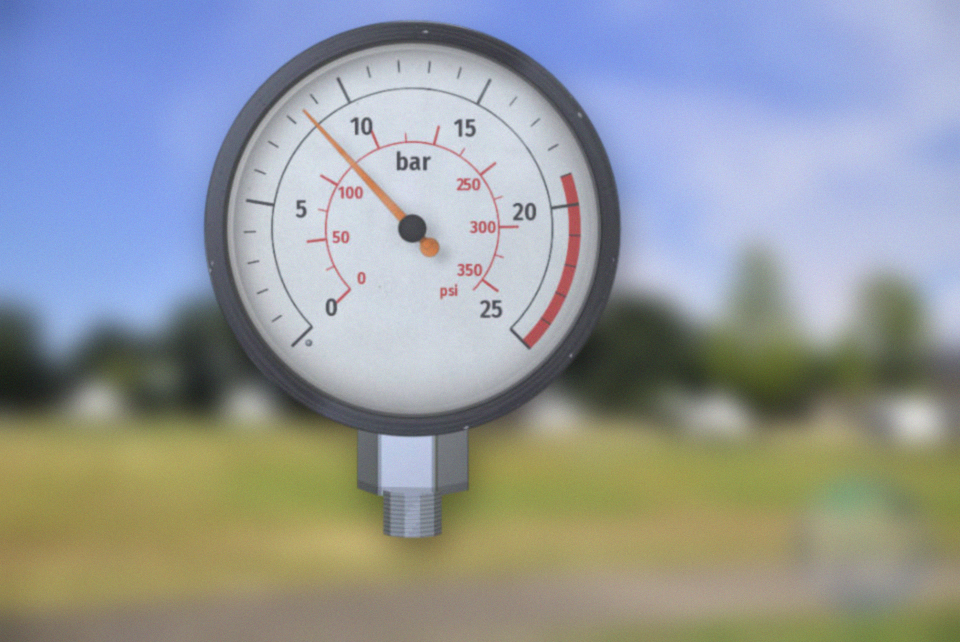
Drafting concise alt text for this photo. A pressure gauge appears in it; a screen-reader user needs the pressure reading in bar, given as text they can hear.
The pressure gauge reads 8.5 bar
